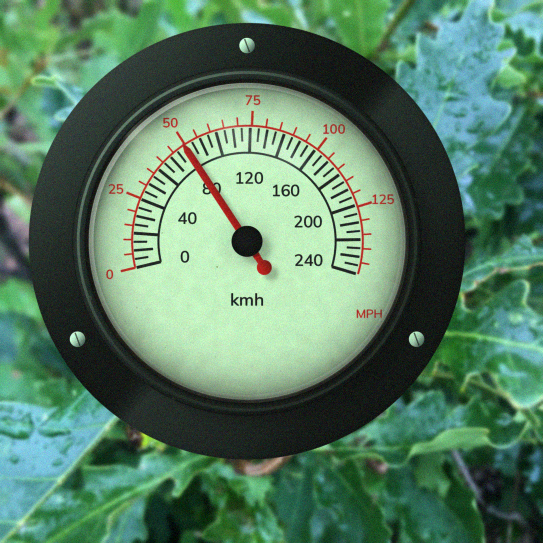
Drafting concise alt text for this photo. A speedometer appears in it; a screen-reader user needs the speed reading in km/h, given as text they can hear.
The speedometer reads 80 km/h
